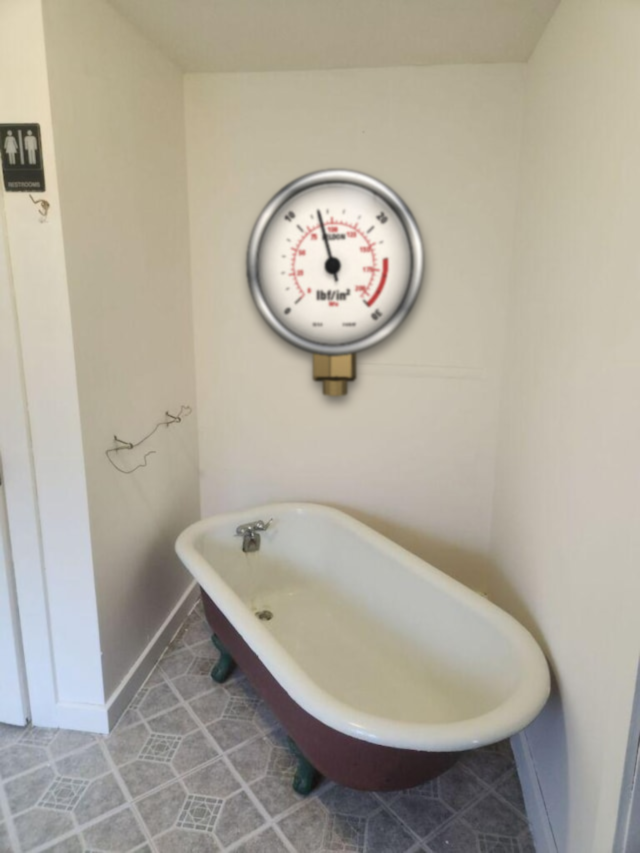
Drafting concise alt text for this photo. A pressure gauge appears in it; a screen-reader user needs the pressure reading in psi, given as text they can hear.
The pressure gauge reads 13 psi
